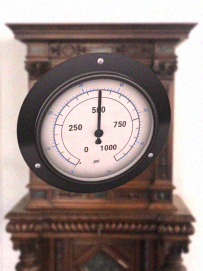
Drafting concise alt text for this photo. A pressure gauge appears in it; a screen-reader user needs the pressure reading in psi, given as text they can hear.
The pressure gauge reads 500 psi
